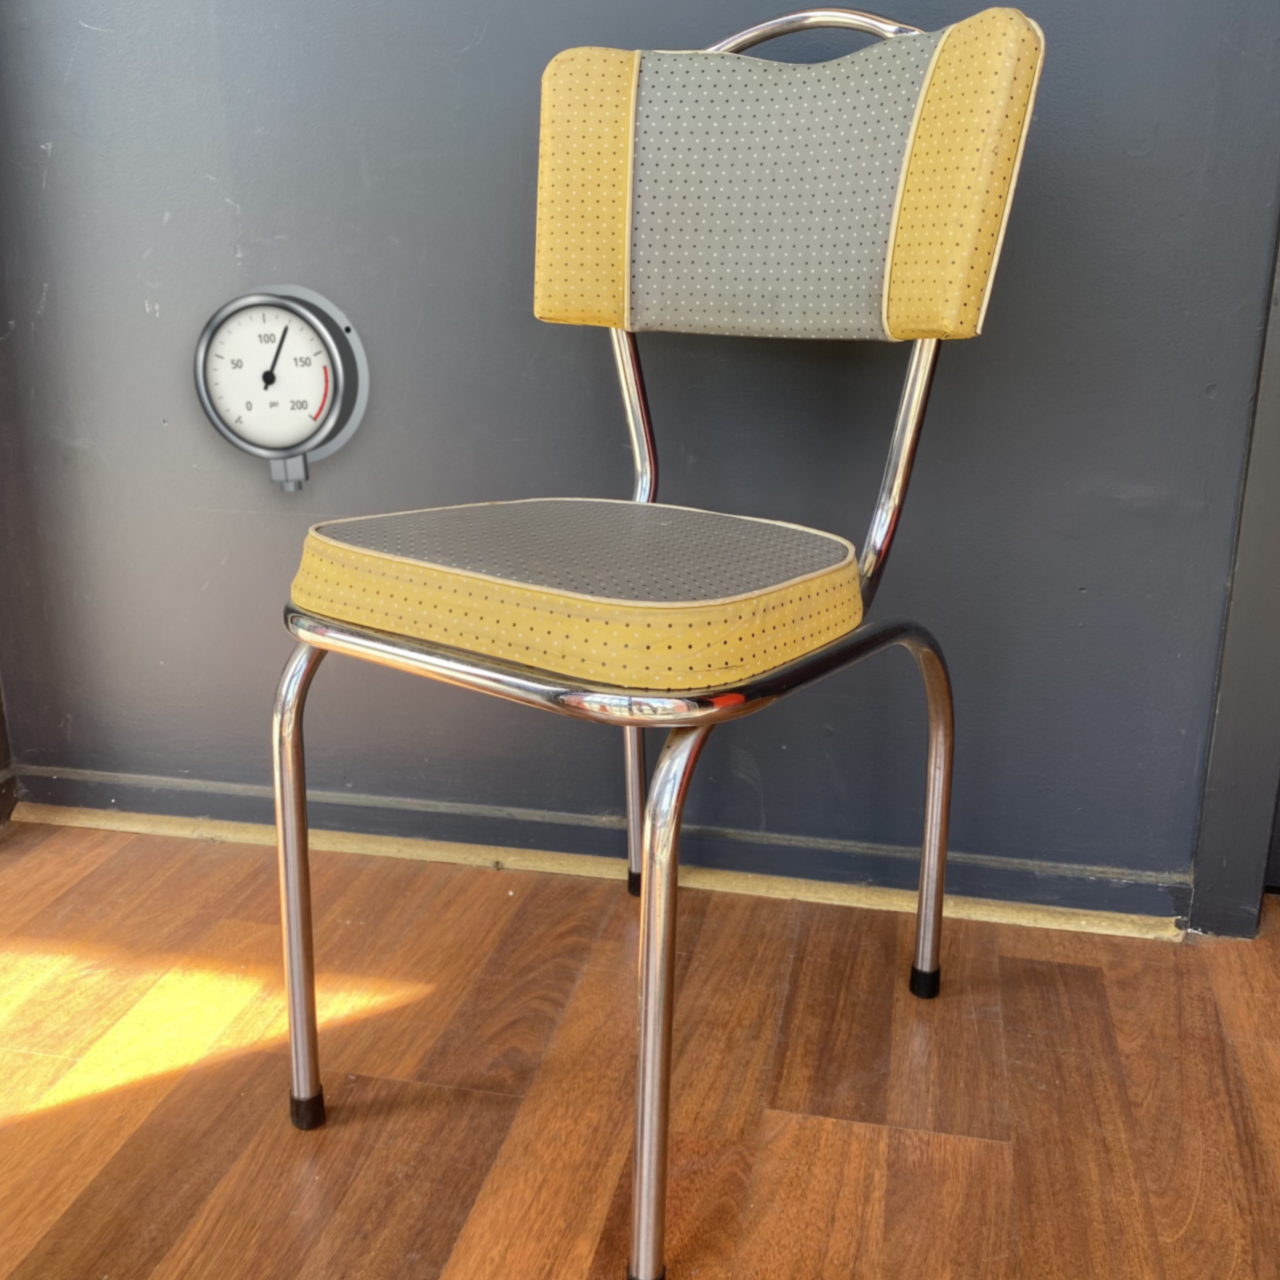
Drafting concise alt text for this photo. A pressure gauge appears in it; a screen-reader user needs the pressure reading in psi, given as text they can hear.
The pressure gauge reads 120 psi
